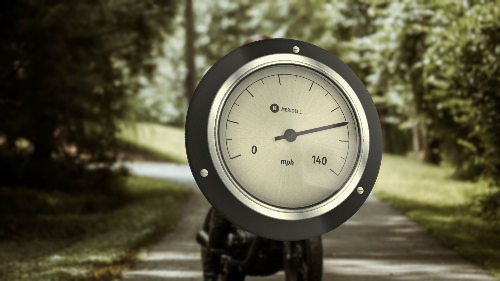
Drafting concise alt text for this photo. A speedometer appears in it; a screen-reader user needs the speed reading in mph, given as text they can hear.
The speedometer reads 110 mph
